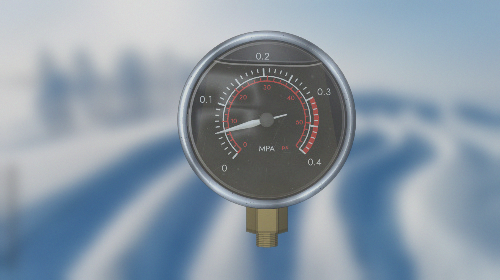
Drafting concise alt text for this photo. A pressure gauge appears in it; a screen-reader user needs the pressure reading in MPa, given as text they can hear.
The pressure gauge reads 0.05 MPa
